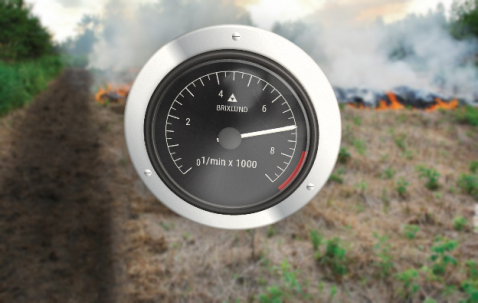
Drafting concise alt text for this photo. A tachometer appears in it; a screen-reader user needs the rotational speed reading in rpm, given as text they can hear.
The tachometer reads 7000 rpm
